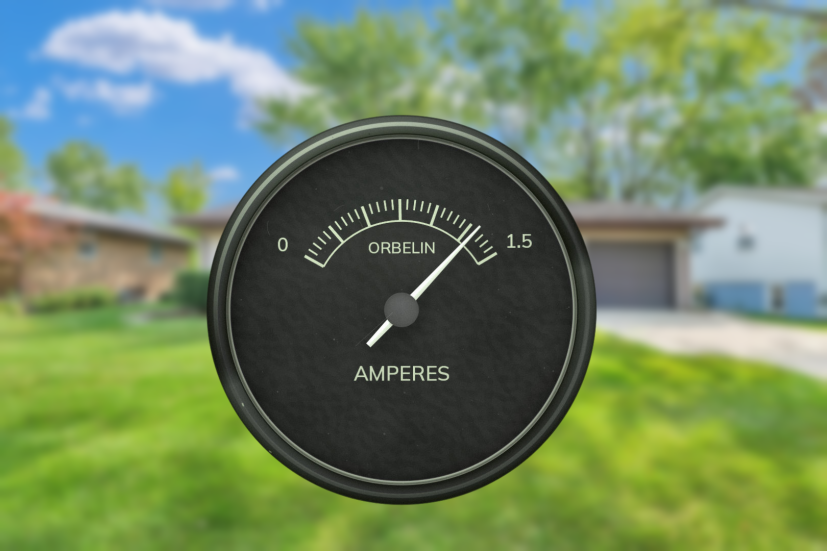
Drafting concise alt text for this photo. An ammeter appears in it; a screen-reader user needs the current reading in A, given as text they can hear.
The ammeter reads 1.3 A
